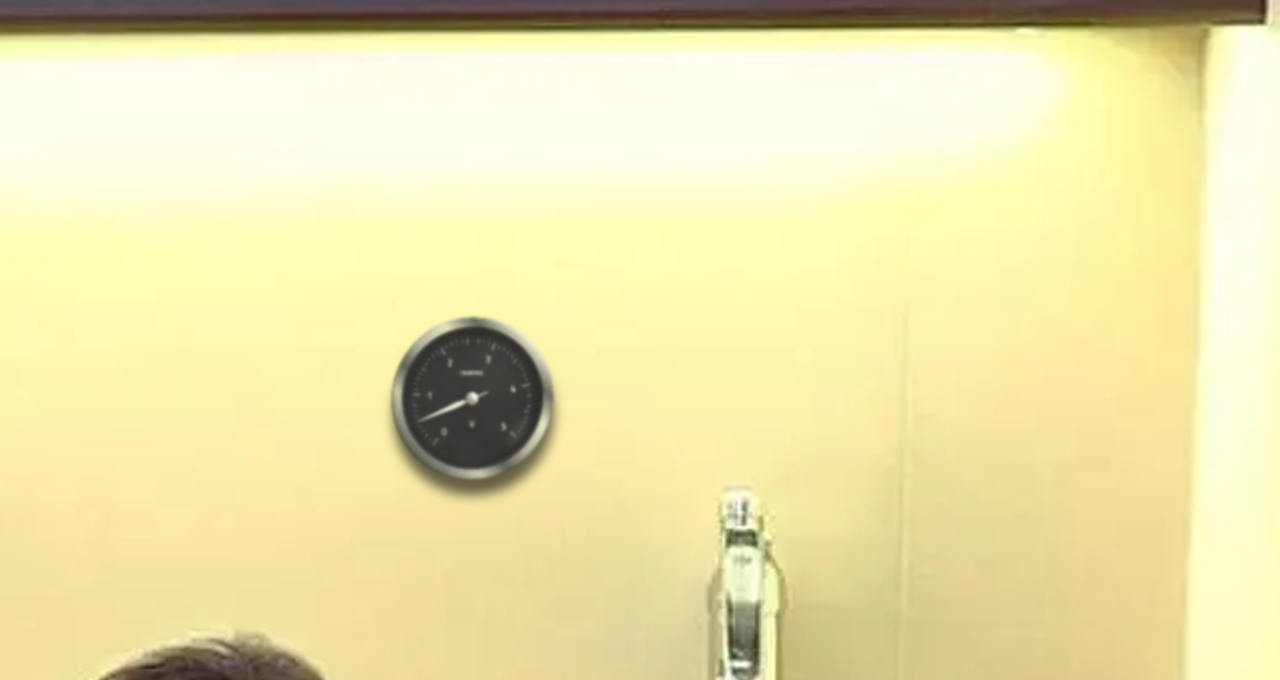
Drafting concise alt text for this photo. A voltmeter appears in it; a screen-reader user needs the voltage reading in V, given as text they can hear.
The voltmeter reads 0.5 V
